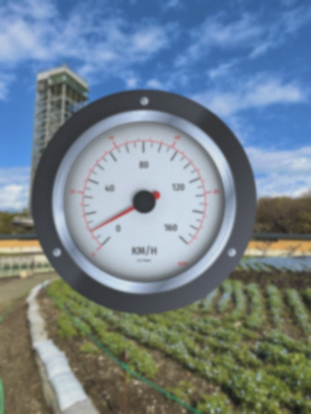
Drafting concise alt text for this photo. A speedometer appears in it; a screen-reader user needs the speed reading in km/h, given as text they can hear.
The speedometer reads 10 km/h
